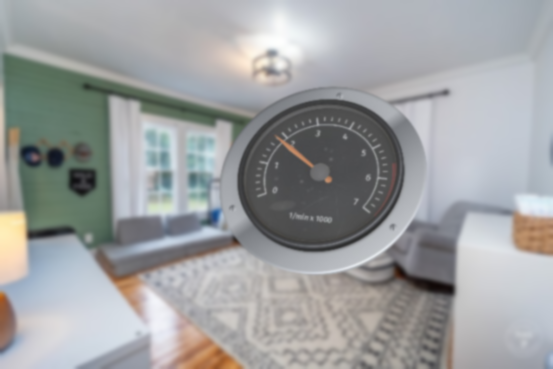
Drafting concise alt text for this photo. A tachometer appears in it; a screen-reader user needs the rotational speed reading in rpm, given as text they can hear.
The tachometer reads 1800 rpm
